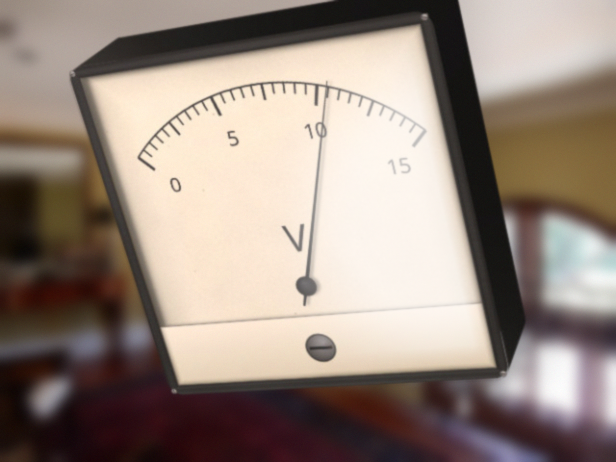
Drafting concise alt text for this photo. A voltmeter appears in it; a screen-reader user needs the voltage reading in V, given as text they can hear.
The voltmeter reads 10.5 V
